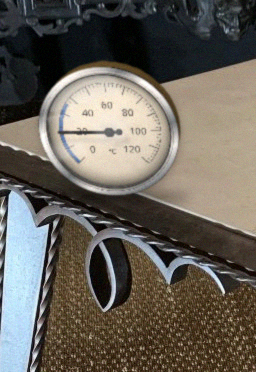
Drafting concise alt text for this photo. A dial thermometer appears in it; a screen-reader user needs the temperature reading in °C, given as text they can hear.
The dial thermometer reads 20 °C
